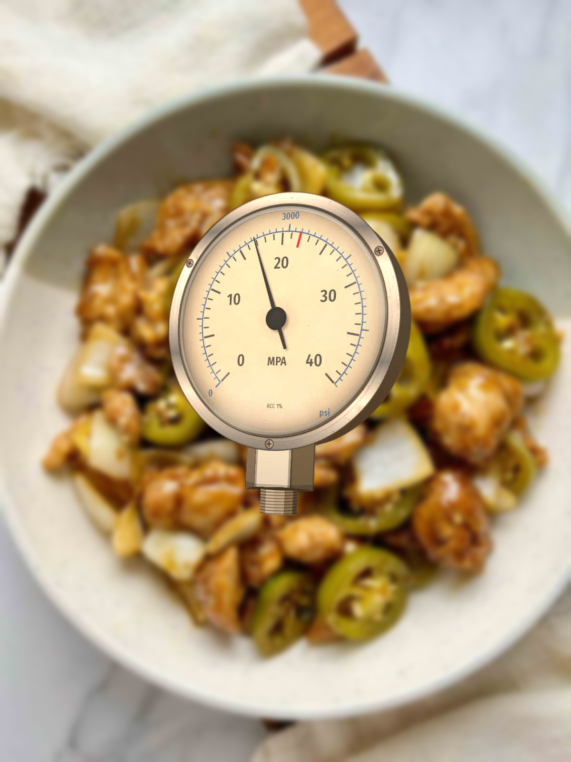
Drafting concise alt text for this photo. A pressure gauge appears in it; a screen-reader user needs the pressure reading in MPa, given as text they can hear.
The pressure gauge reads 17 MPa
